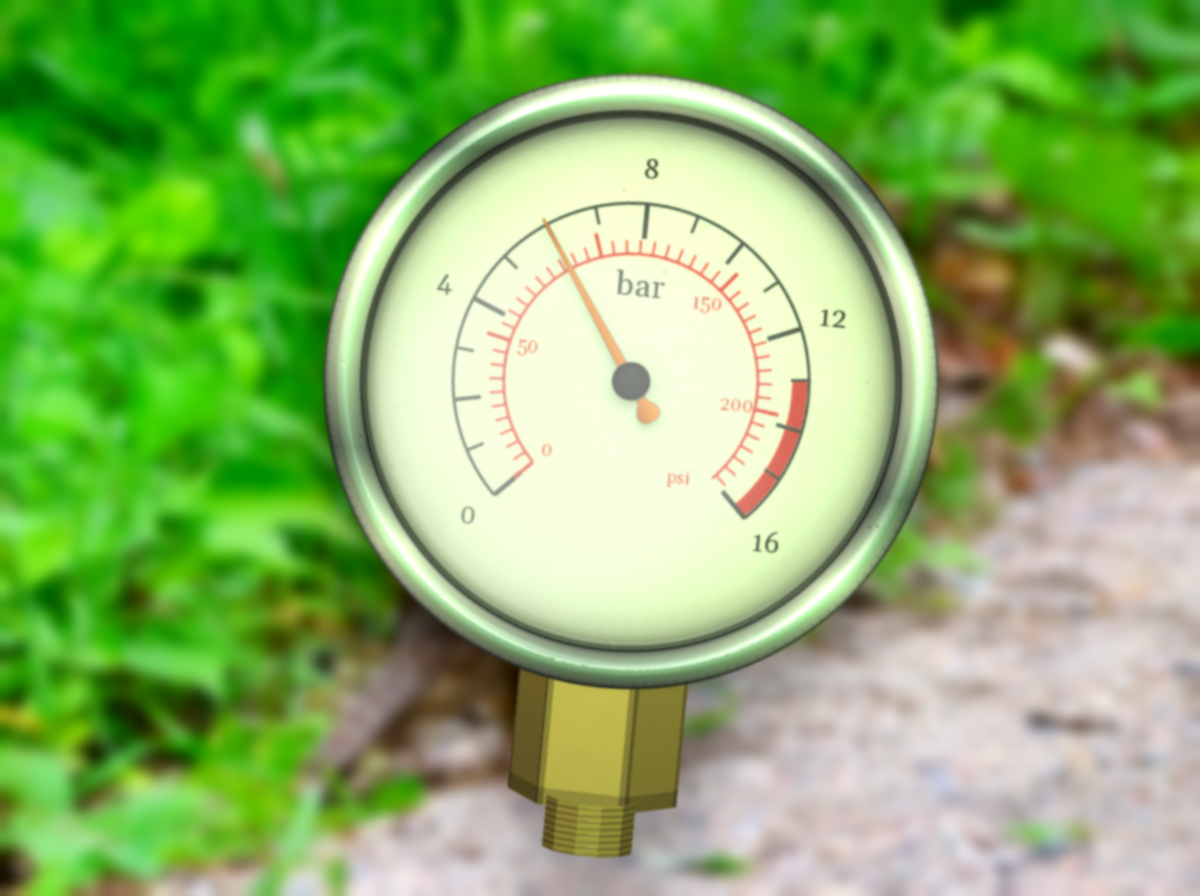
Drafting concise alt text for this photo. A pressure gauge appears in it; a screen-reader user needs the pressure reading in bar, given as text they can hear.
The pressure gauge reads 6 bar
